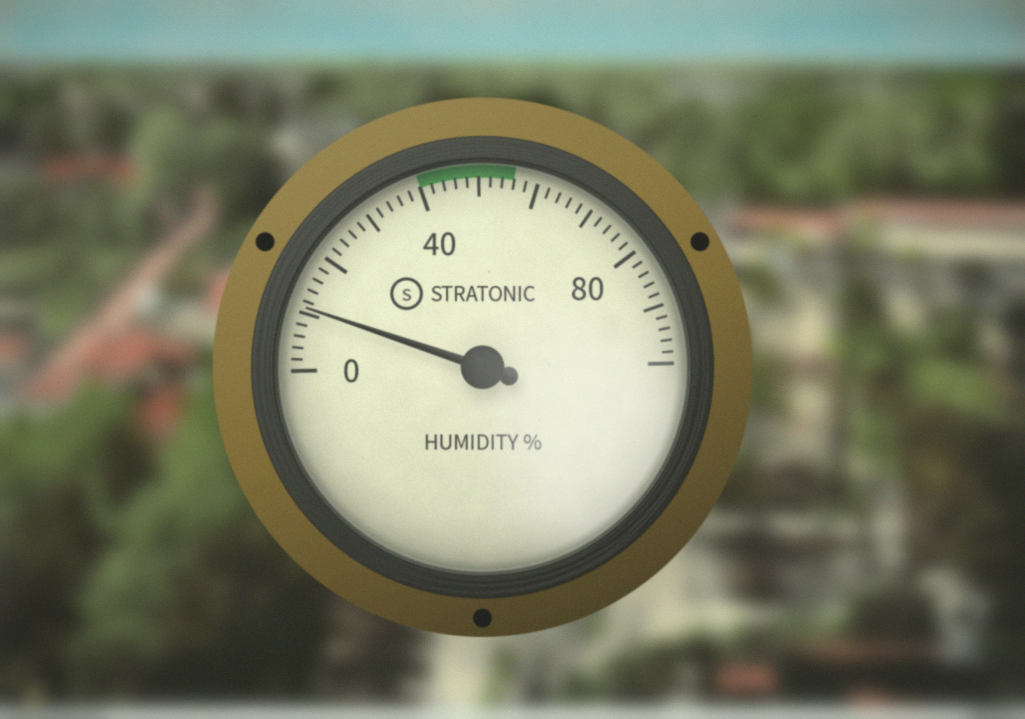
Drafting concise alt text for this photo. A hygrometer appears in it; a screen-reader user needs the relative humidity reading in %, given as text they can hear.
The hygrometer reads 11 %
